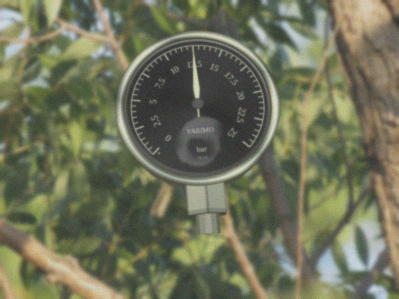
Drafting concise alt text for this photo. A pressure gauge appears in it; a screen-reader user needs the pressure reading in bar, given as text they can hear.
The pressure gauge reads 12.5 bar
